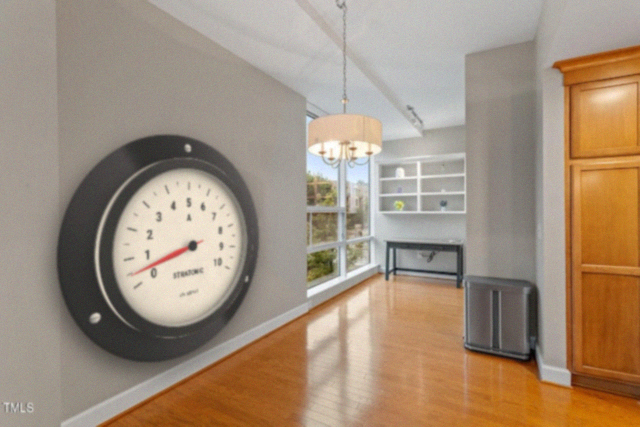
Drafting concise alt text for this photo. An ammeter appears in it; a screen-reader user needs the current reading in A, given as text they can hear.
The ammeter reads 0.5 A
